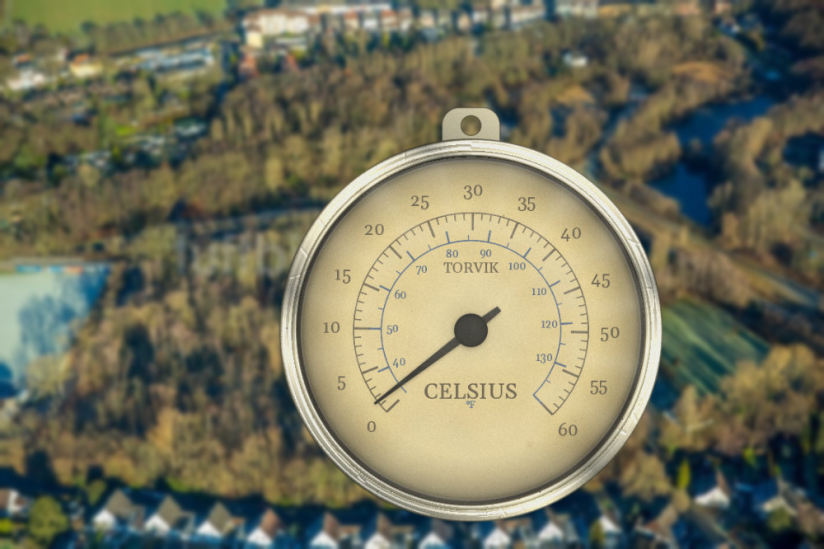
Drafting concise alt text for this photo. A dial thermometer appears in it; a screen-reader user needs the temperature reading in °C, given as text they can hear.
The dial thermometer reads 1.5 °C
